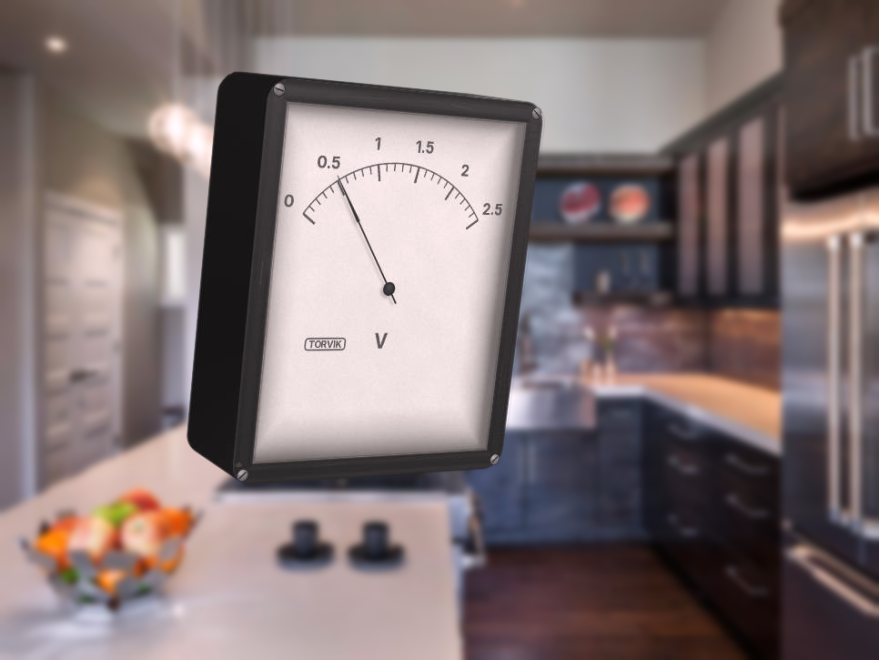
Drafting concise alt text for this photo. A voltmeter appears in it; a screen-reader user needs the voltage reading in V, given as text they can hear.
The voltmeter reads 0.5 V
